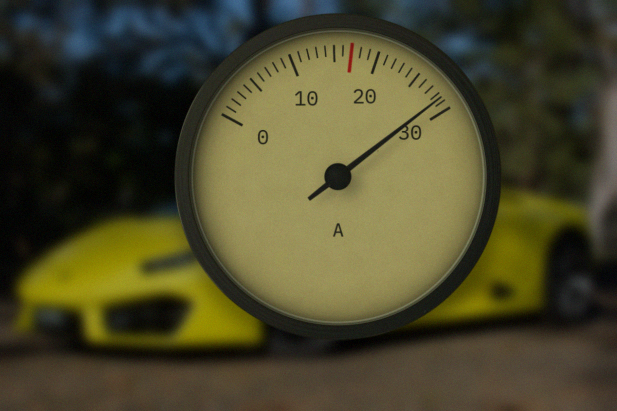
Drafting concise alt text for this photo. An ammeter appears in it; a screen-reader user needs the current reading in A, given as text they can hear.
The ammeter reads 28.5 A
